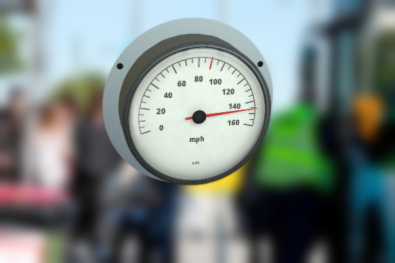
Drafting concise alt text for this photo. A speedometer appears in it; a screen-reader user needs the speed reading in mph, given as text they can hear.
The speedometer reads 145 mph
